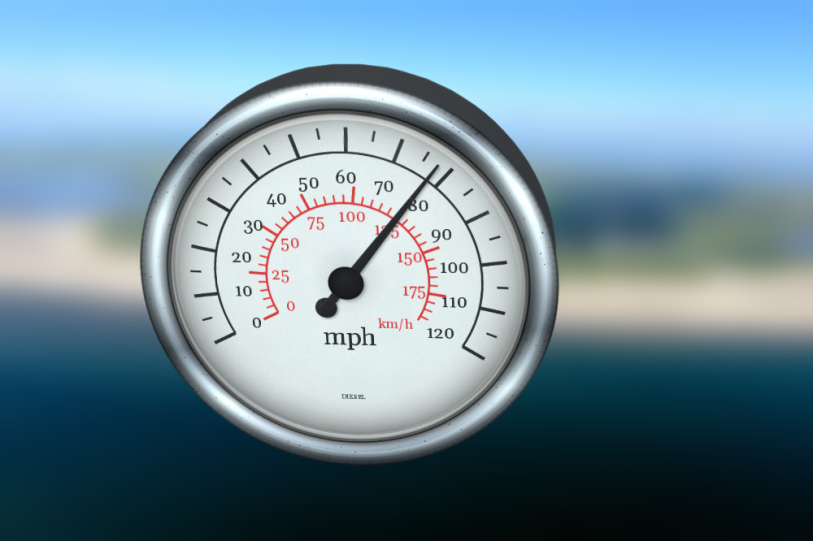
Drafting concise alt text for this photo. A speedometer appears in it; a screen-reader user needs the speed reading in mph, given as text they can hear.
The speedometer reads 77.5 mph
